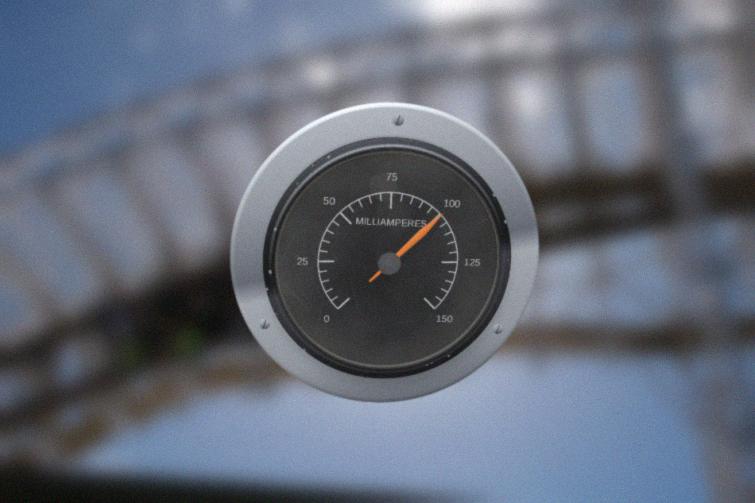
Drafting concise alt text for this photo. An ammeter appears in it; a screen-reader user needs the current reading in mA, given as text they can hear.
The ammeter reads 100 mA
